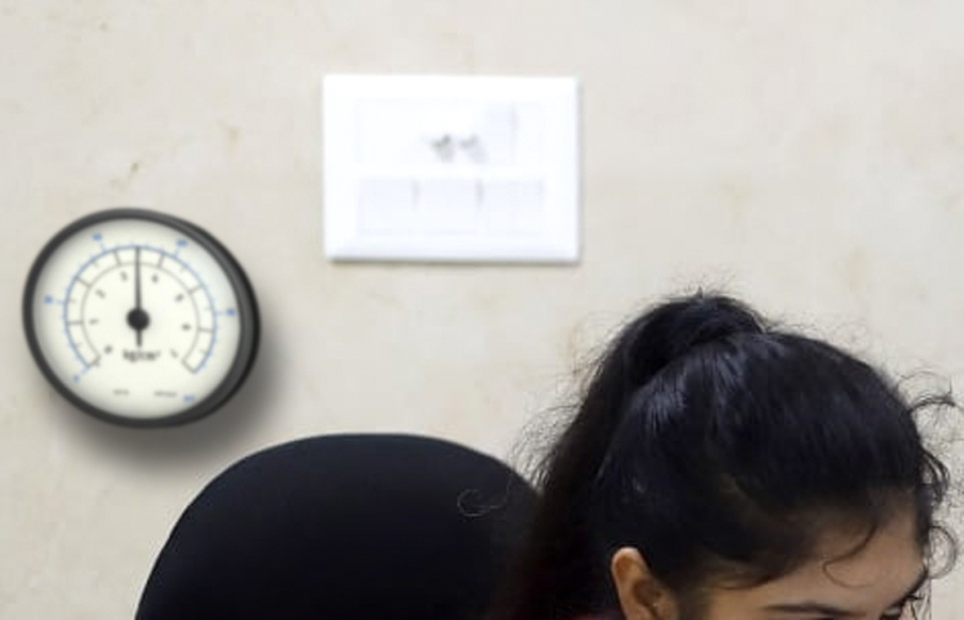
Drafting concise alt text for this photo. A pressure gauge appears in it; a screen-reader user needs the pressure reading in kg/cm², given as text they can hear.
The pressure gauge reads 3.5 kg/cm²
